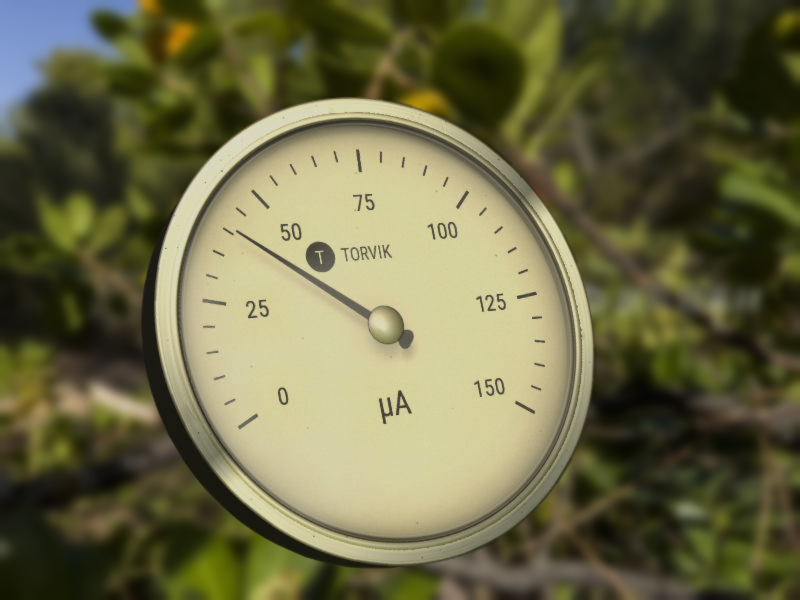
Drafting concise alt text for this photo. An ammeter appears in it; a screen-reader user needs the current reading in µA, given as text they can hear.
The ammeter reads 40 µA
